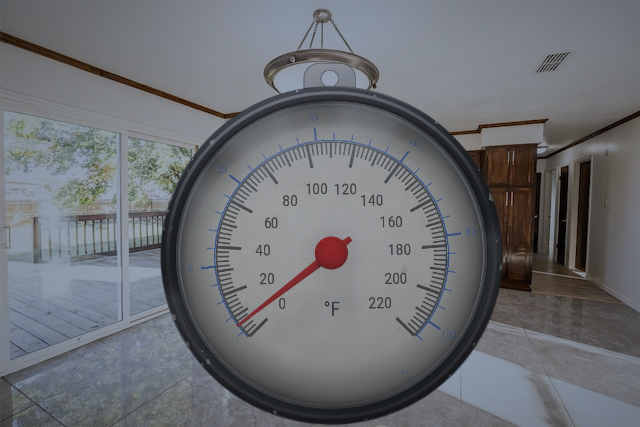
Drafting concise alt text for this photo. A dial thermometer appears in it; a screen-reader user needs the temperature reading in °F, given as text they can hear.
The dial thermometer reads 6 °F
